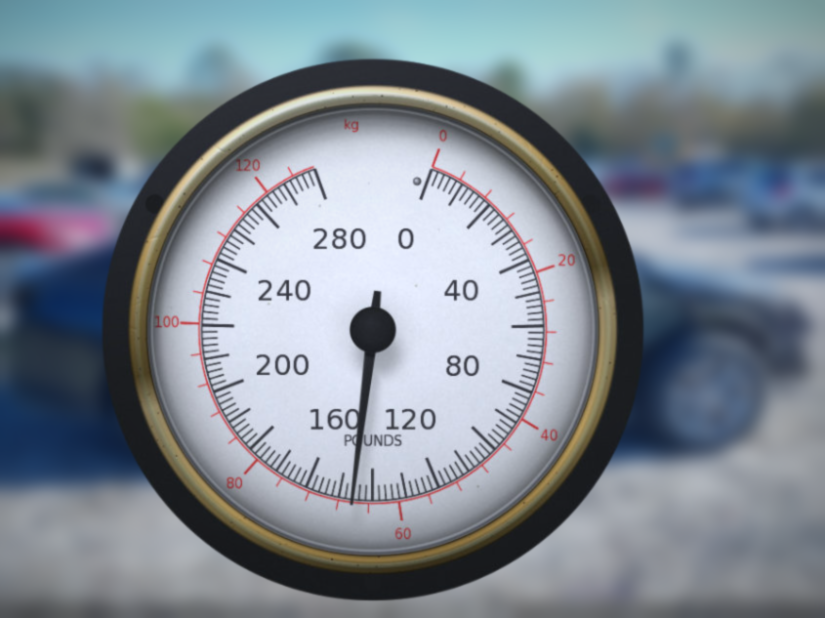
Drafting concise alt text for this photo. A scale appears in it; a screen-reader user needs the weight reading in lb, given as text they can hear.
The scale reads 146 lb
